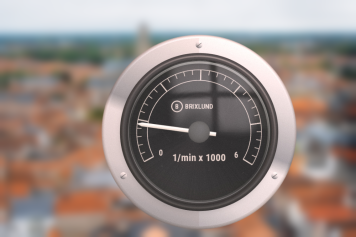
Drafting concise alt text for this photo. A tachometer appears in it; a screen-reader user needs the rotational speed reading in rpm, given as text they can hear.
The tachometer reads 900 rpm
